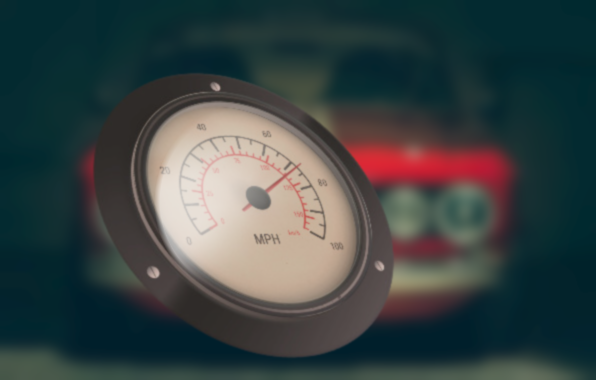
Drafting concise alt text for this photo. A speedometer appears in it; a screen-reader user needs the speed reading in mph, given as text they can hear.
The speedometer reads 72.5 mph
